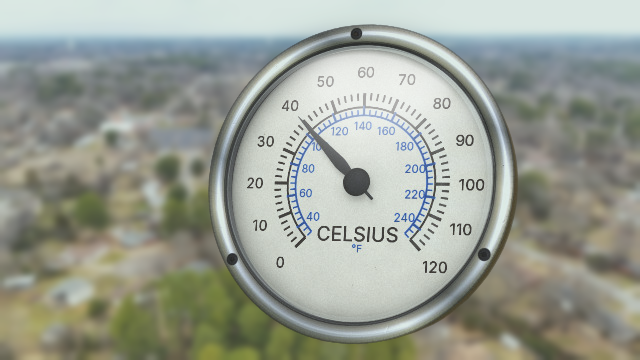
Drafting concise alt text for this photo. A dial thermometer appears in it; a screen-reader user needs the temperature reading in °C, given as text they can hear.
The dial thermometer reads 40 °C
